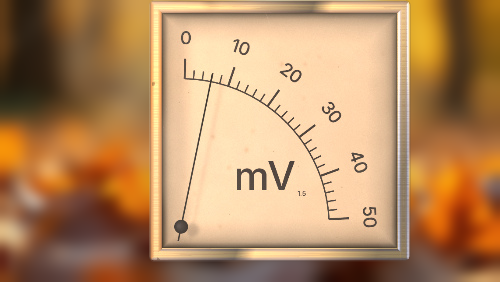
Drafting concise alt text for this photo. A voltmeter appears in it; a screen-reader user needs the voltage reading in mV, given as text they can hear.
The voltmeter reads 6 mV
